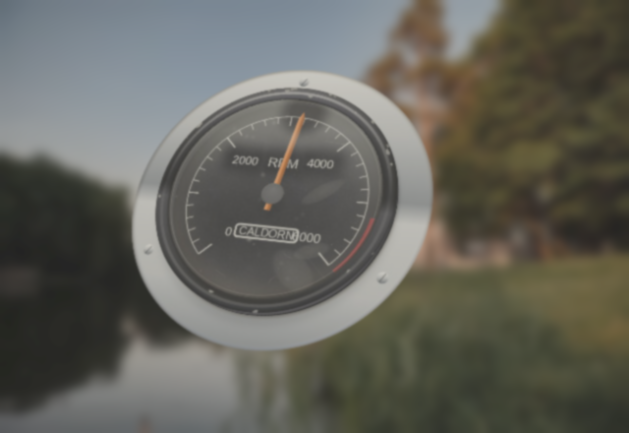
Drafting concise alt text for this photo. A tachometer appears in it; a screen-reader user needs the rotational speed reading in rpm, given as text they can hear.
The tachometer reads 3200 rpm
